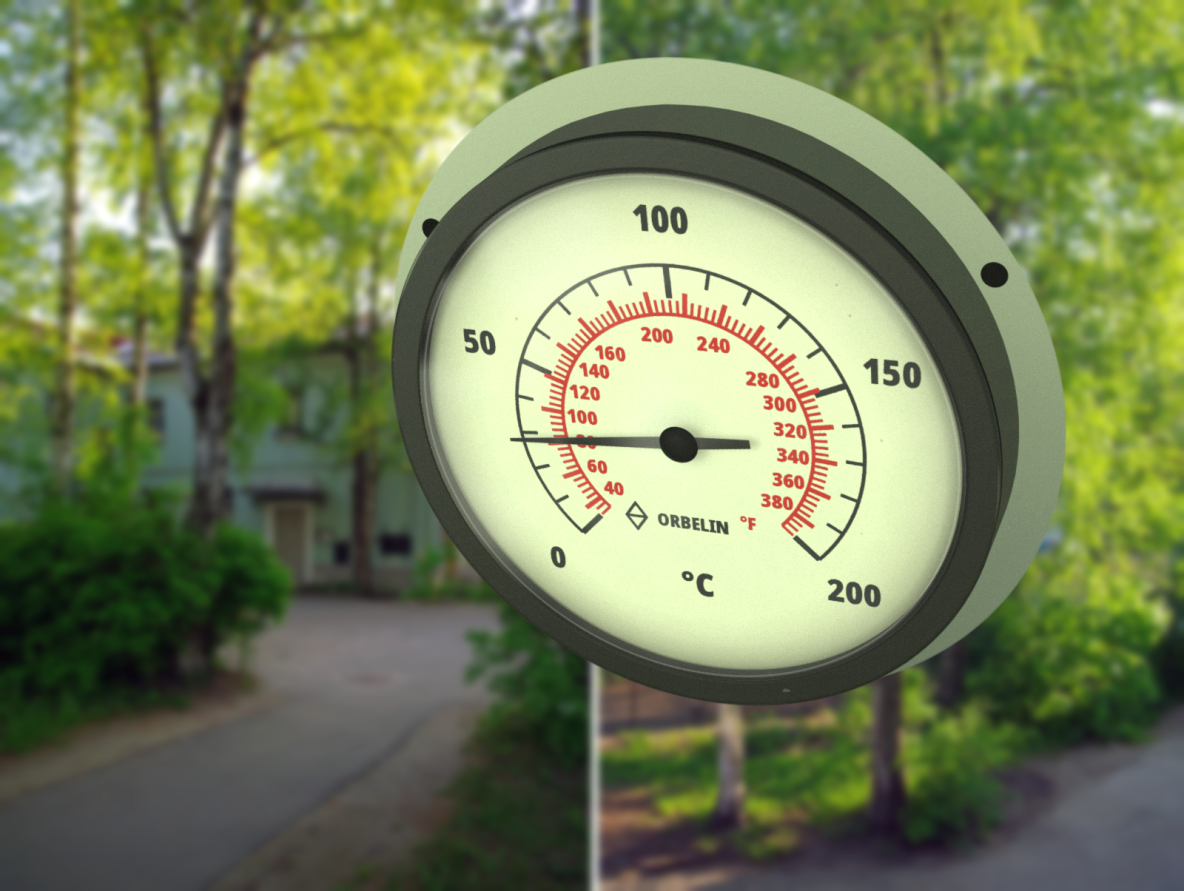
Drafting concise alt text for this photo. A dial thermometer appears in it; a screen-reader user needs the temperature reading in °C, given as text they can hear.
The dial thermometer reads 30 °C
